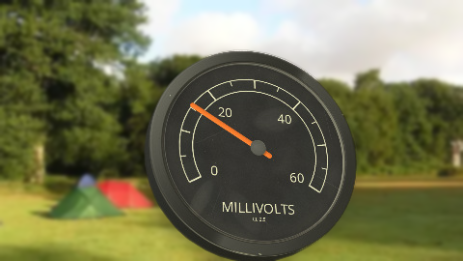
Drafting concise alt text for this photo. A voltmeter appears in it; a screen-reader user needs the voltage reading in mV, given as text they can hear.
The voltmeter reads 15 mV
